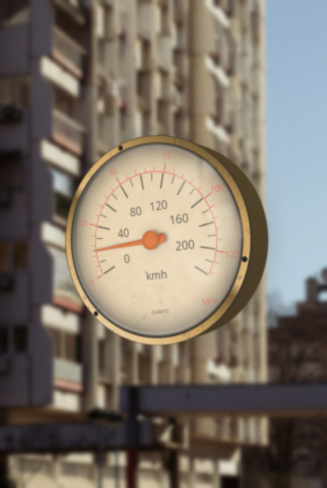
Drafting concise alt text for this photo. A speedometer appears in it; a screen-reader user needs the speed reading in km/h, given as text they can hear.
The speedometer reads 20 km/h
